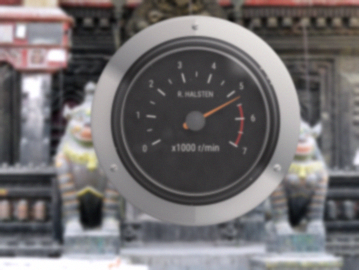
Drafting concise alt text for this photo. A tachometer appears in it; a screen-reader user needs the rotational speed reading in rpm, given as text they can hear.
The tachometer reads 5250 rpm
